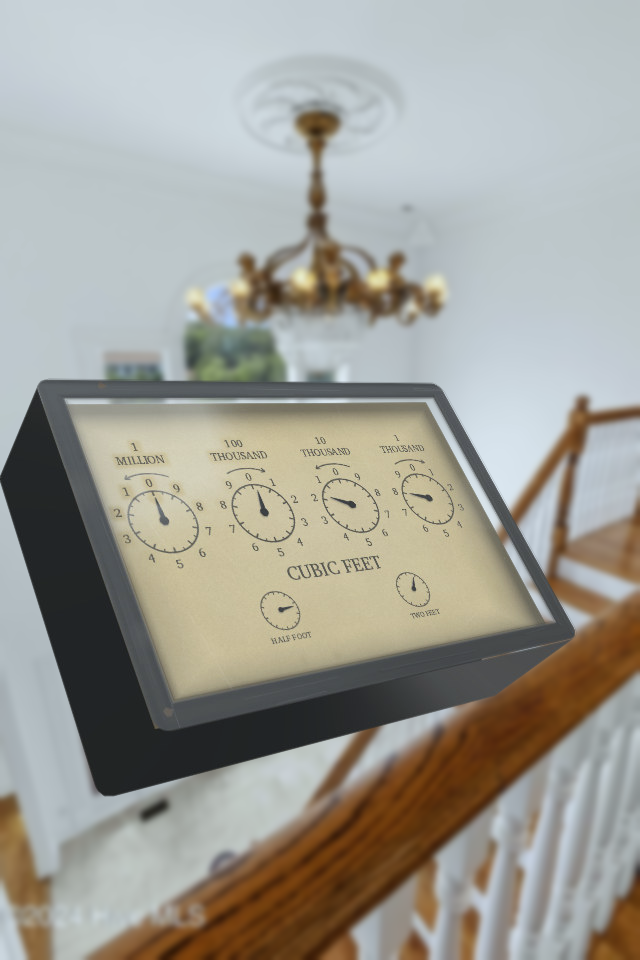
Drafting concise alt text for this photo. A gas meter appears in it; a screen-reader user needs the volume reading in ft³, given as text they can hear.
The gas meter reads 1800 ft³
